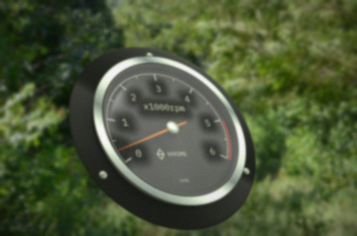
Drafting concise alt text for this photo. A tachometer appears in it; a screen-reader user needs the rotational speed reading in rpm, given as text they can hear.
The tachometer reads 250 rpm
